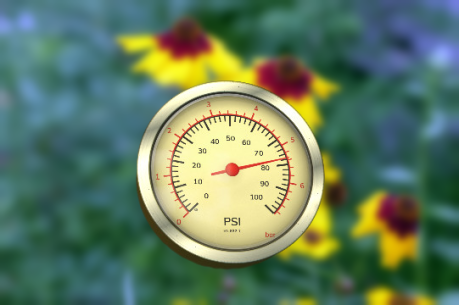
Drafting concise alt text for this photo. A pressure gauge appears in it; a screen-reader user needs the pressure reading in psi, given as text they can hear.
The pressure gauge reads 78 psi
